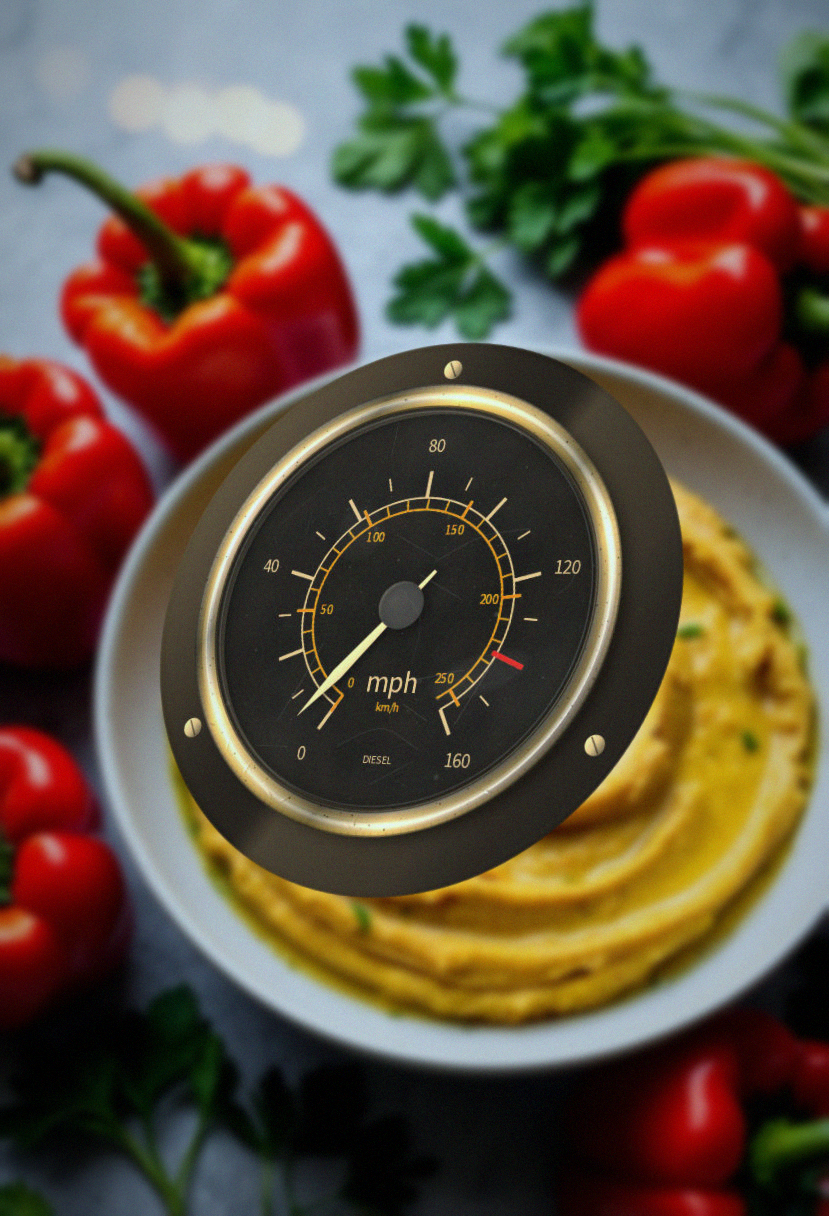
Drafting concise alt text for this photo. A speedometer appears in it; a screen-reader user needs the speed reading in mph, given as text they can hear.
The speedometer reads 5 mph
